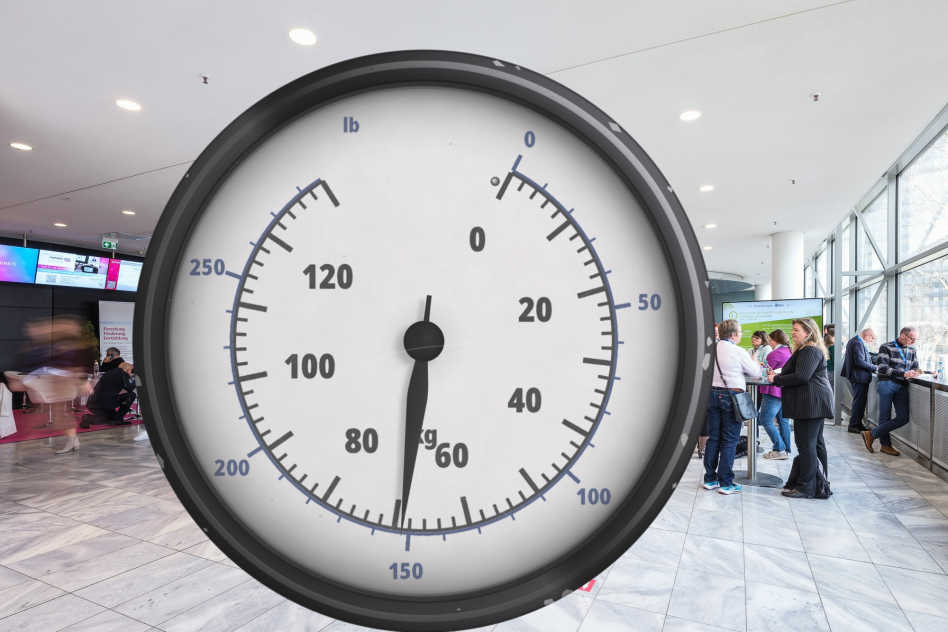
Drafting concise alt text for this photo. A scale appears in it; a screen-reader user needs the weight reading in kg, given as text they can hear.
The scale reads 69 kg
